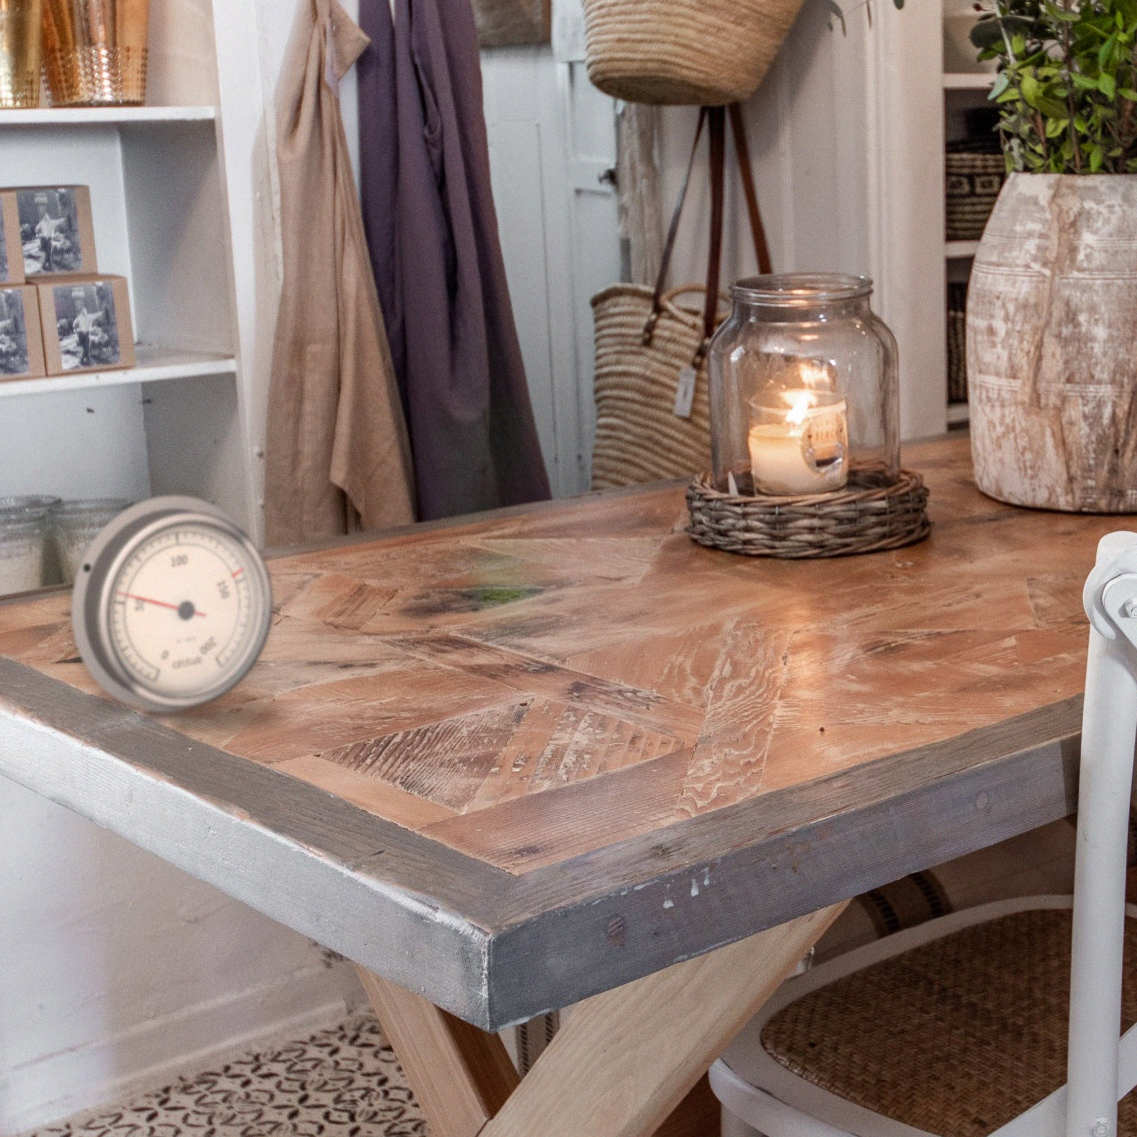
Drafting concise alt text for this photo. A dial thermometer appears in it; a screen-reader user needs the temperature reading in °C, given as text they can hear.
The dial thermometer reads 55 °C
